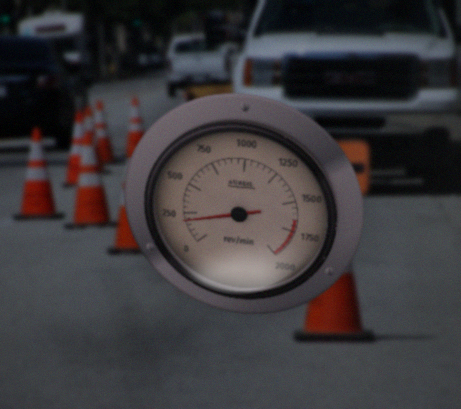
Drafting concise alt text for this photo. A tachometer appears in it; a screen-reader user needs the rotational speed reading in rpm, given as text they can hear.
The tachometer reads 200 rpm
